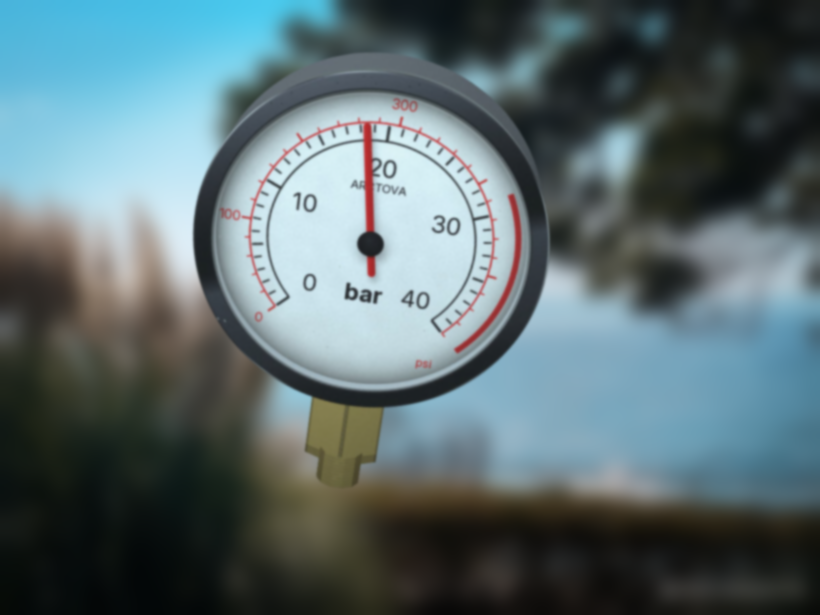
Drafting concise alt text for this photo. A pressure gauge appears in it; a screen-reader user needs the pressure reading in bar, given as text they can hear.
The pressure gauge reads 18.5 bar
